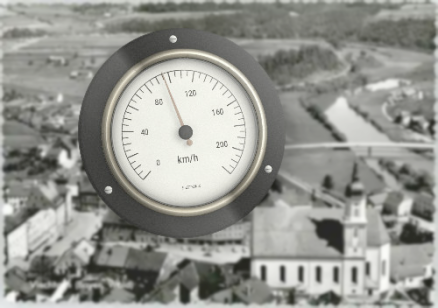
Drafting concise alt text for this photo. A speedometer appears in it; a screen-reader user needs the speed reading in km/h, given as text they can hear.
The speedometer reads 95 km/h
